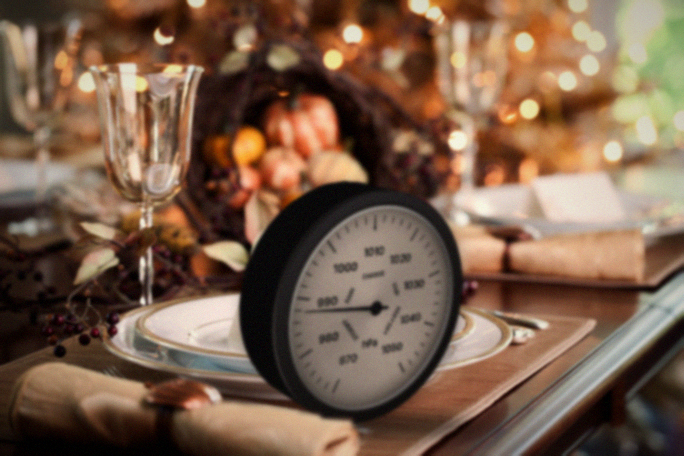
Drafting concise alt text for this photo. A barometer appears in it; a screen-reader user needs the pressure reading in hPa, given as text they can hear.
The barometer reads 988 hPa
